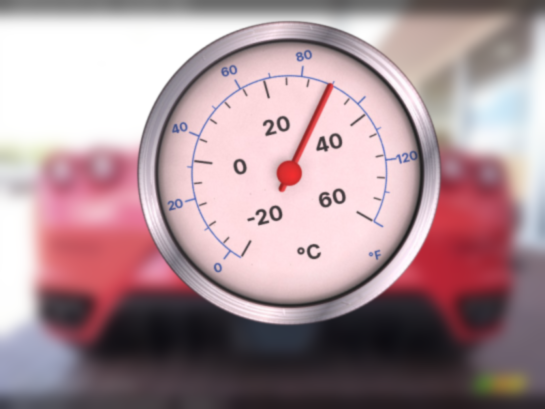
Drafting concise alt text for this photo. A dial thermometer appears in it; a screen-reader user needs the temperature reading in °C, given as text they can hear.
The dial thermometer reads 32 °C
